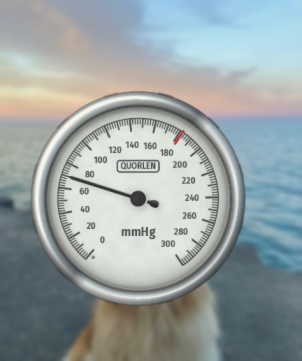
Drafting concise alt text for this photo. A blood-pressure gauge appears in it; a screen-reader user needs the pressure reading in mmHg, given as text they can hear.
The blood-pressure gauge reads 70 mmHg
